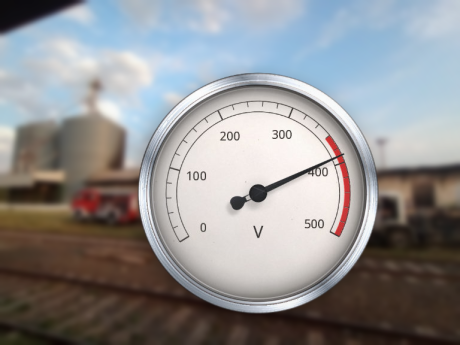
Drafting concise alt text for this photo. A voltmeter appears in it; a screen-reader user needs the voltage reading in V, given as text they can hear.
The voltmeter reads 390 V
